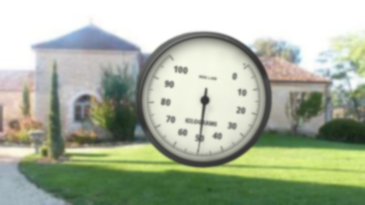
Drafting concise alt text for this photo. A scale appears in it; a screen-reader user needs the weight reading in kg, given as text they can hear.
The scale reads 50 kg
